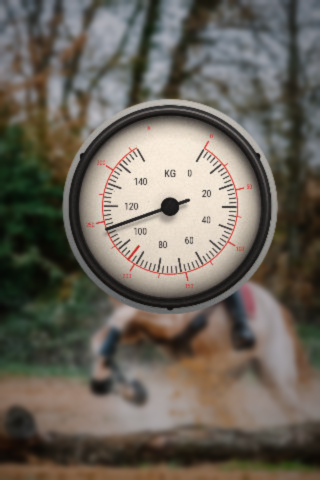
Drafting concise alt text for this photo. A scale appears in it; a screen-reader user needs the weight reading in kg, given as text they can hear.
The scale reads 110 kg
